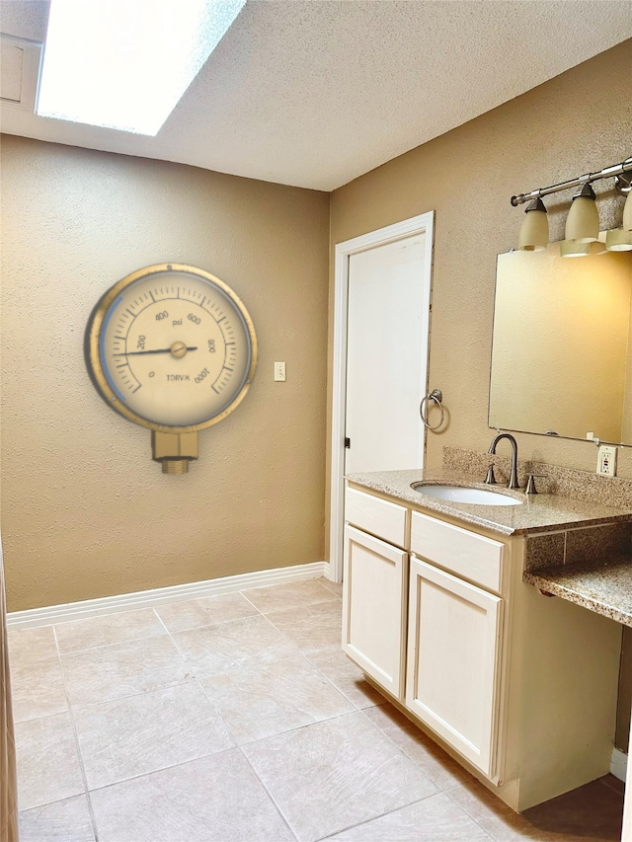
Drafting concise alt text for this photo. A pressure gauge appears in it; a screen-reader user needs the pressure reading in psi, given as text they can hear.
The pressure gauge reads 140 psi
